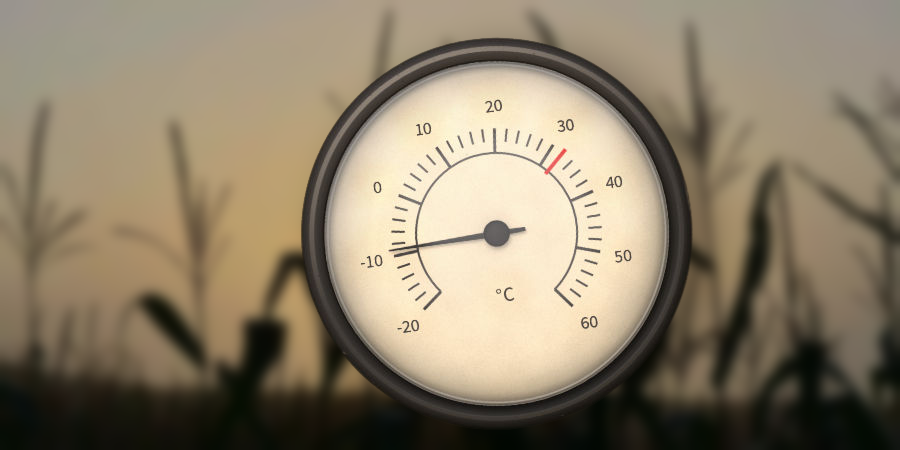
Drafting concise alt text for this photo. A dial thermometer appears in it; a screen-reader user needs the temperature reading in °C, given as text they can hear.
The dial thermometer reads -9 °C
